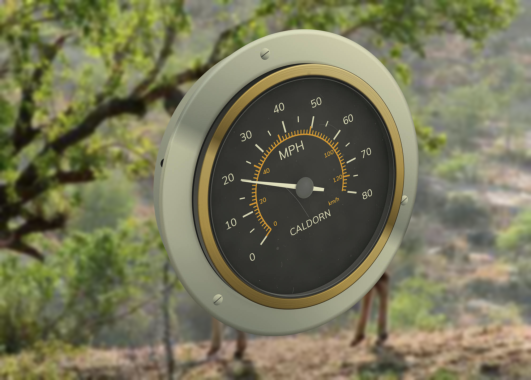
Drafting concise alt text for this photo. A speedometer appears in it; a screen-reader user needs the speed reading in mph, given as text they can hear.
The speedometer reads 20 mph
